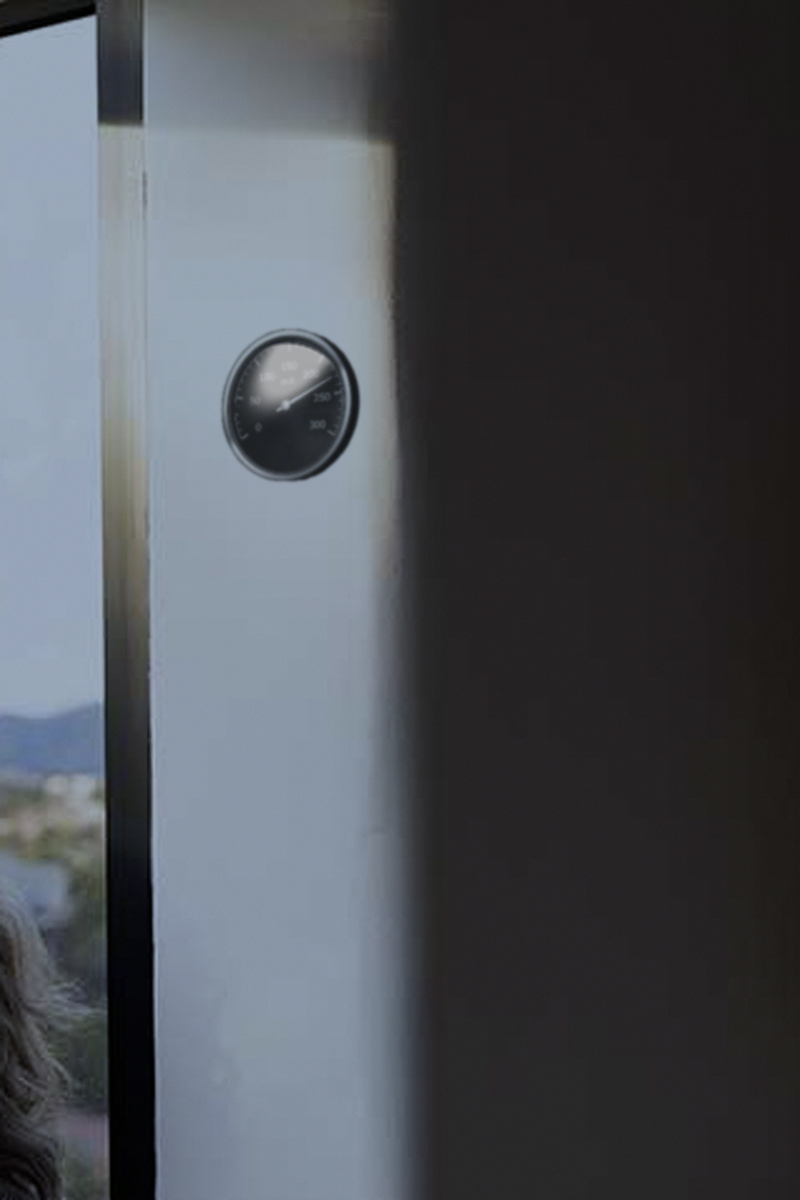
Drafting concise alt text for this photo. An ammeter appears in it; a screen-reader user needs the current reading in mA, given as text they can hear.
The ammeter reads 230 mA
